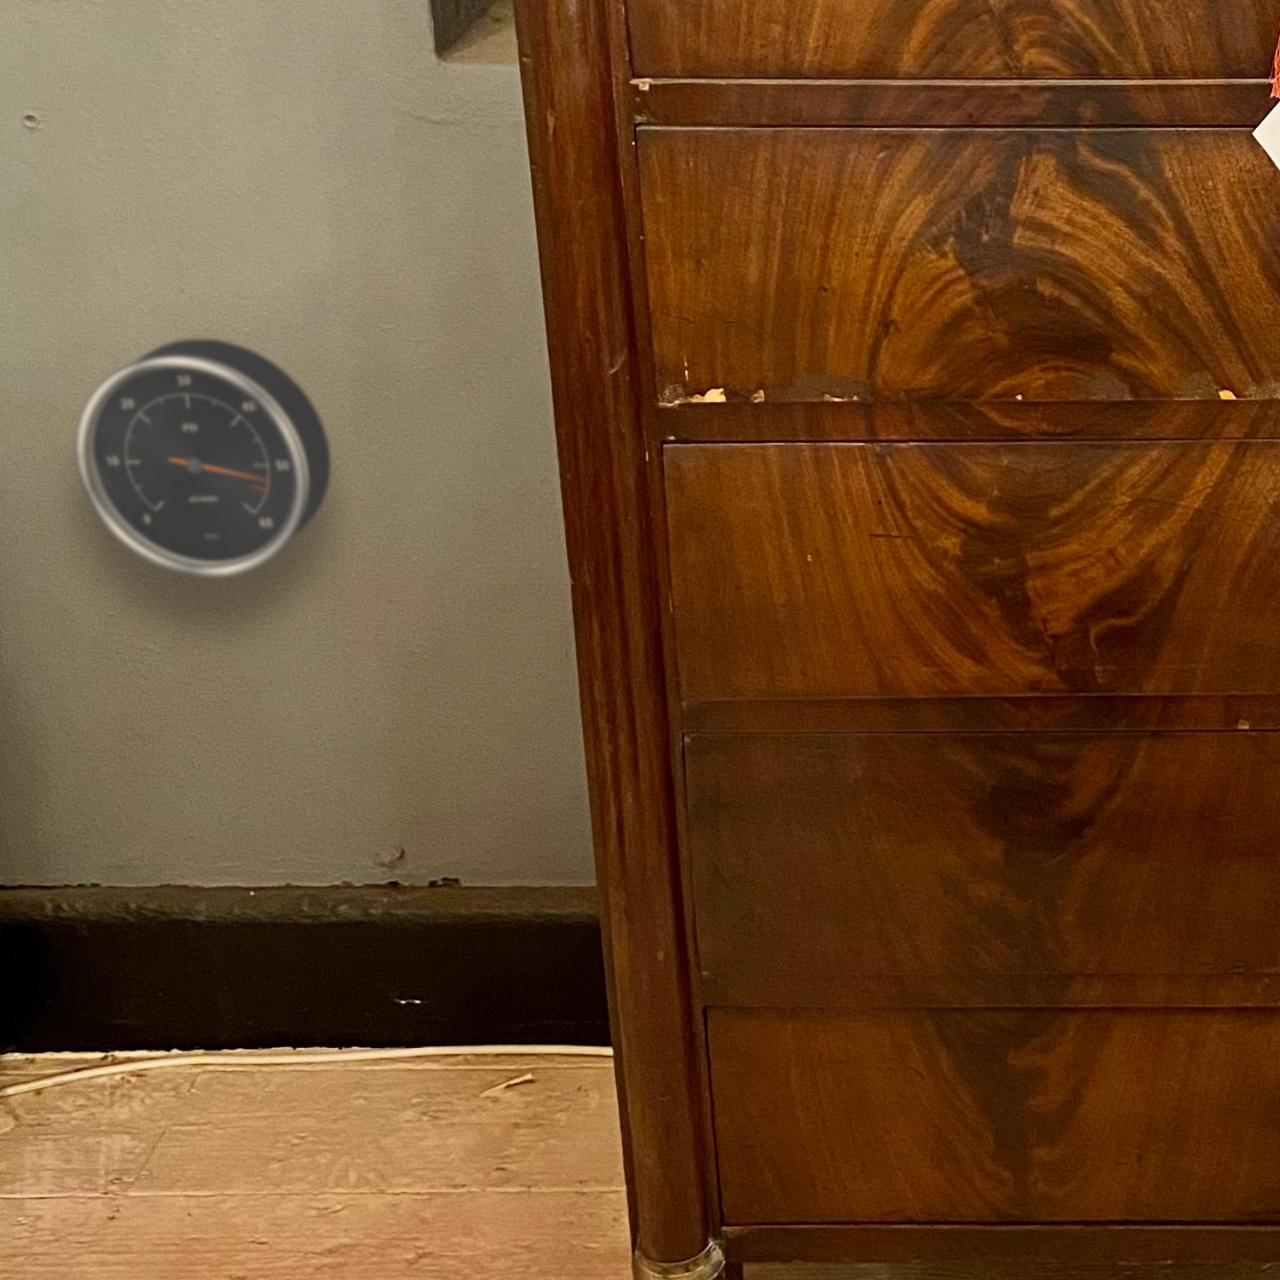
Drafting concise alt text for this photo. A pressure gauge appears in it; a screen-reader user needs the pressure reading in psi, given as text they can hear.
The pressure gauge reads 52.5 psi
